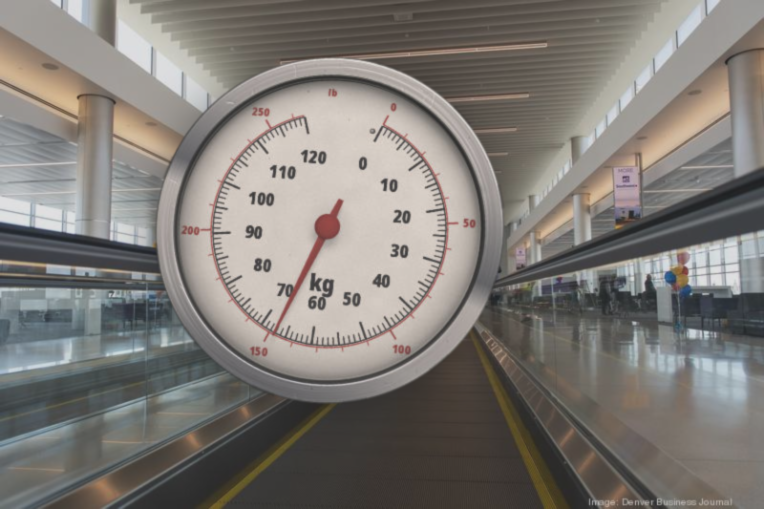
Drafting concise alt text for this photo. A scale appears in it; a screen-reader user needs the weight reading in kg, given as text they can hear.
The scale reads 67 kg
